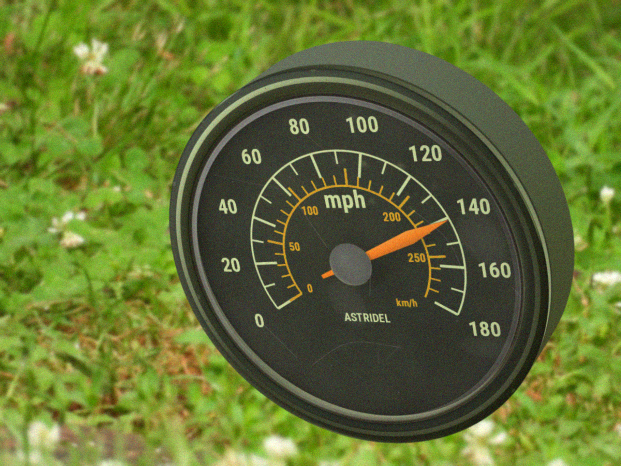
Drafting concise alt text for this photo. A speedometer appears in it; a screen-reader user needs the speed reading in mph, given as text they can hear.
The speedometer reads 140 mph
